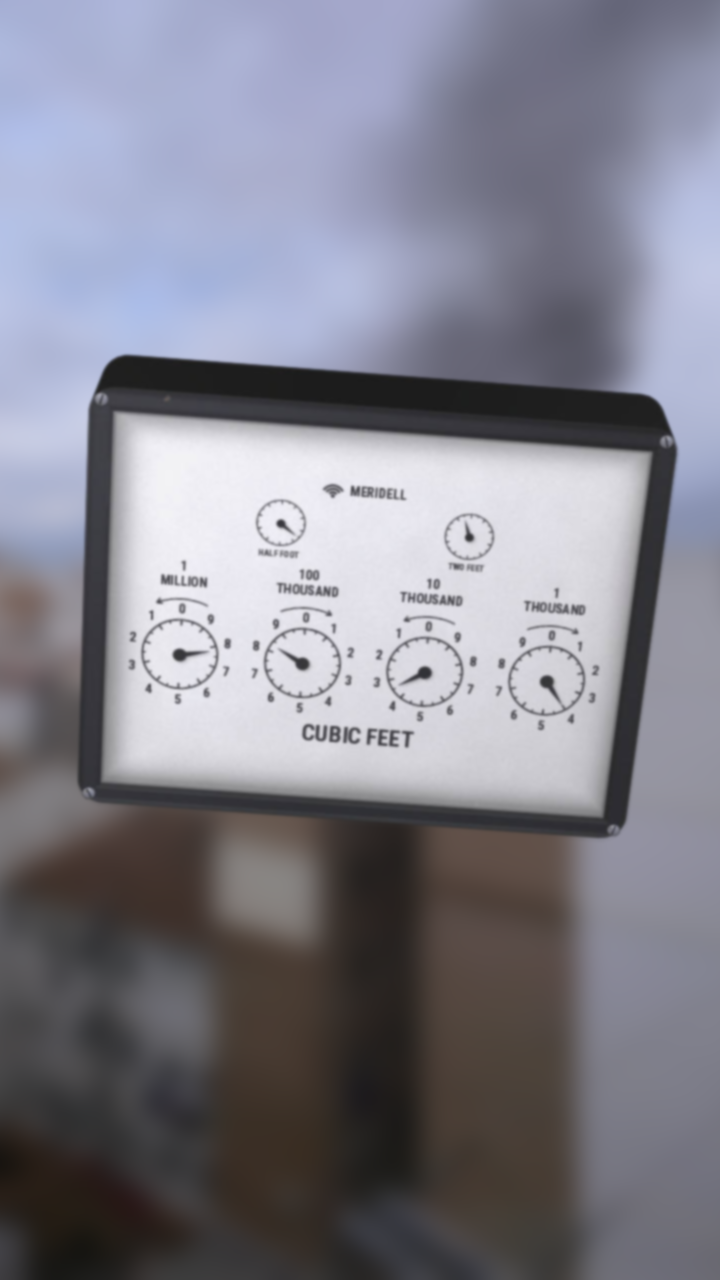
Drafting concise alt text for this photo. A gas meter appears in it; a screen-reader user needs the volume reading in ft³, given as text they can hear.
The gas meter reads 783400 ft³
